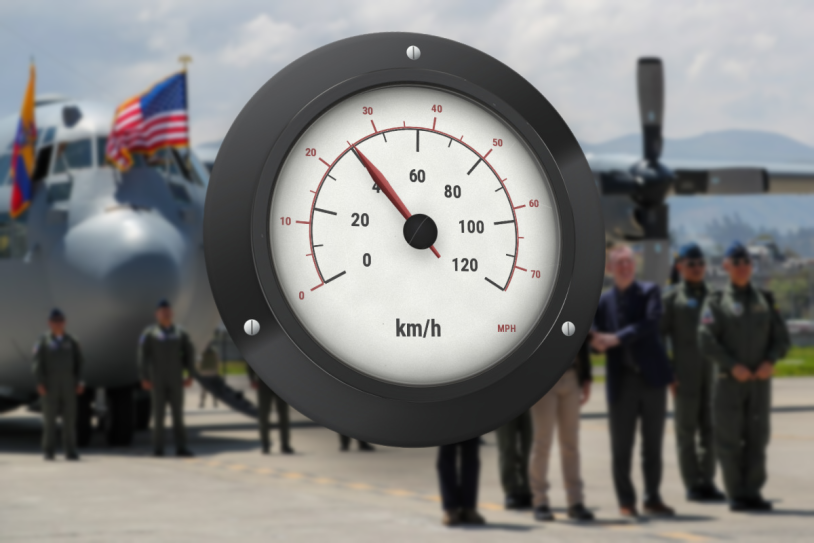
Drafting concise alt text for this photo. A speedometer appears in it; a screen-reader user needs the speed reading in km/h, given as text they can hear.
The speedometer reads 40 km/h
